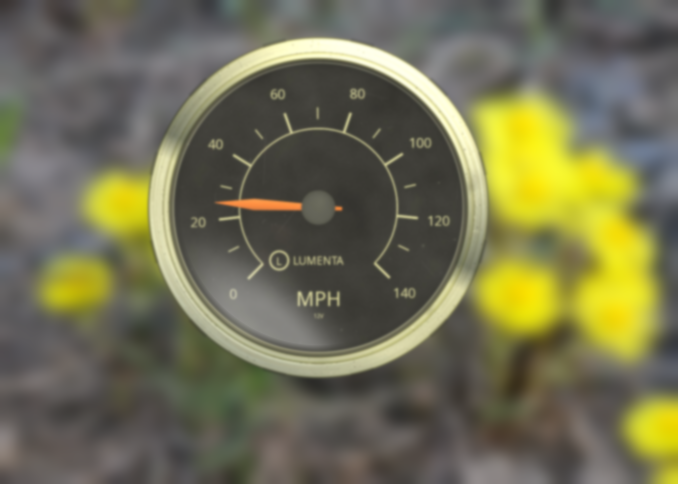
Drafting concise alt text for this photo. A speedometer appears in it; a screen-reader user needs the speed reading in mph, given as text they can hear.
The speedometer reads 25 mph
